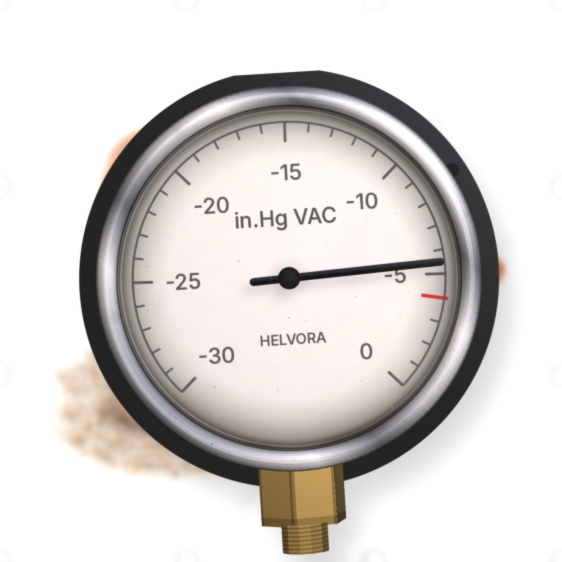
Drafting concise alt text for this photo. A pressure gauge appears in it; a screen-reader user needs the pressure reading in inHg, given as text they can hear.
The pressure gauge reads -5.5 inHg
